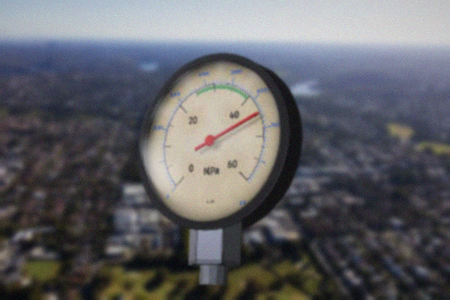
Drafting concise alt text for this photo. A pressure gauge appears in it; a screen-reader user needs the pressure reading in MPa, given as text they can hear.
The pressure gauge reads 45 MPa
